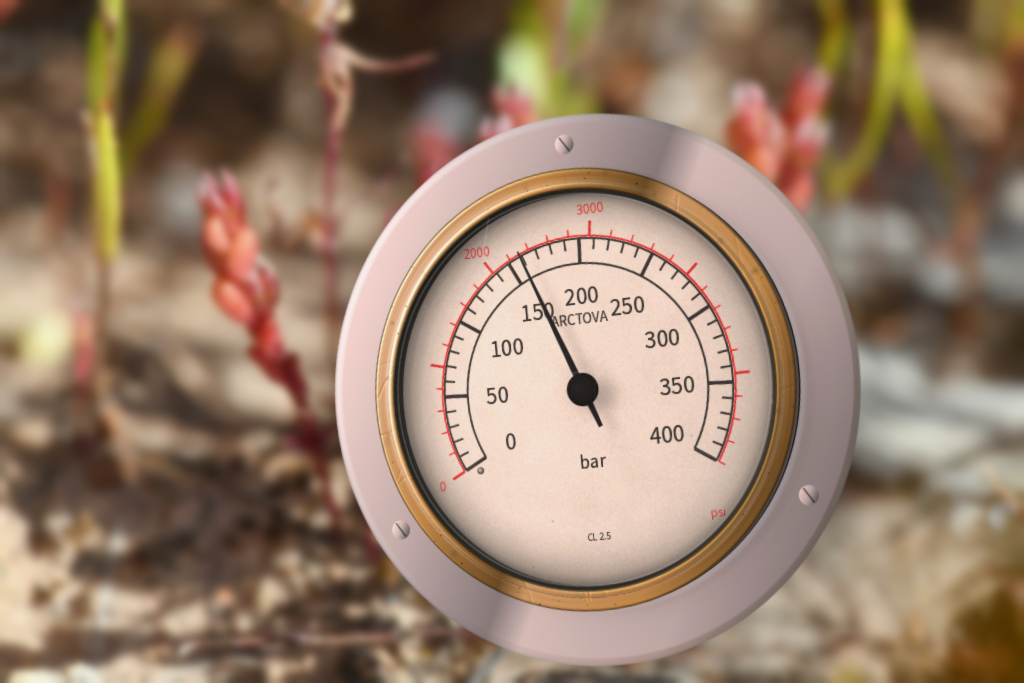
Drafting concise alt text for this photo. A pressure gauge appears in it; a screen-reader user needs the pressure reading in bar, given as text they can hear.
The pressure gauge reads 160 bar
